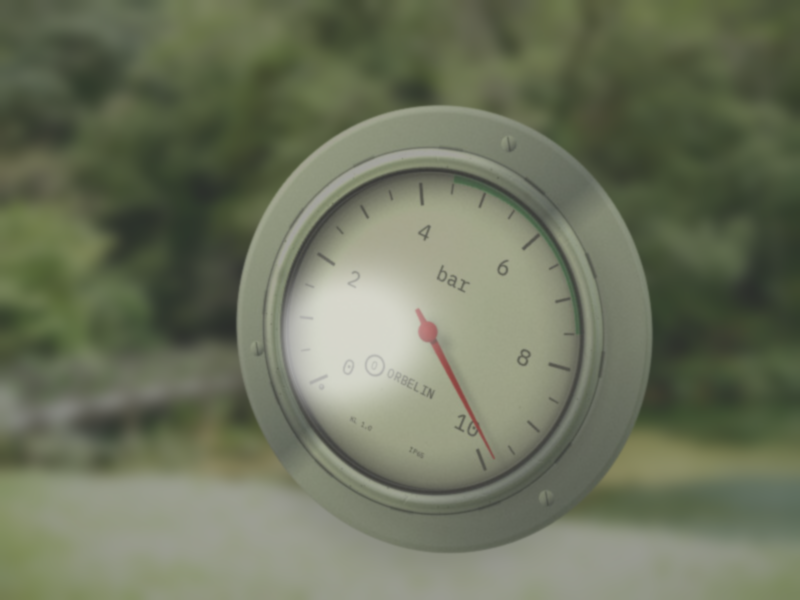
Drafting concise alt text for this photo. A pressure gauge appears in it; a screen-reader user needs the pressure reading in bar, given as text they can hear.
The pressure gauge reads 9.75 bar
